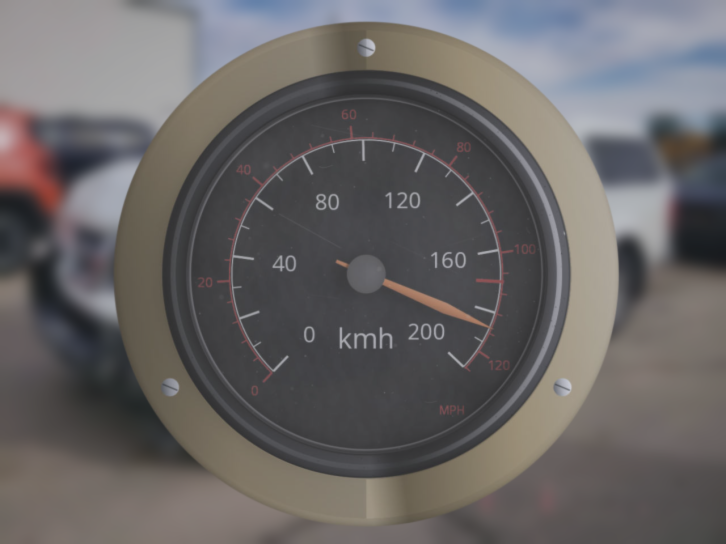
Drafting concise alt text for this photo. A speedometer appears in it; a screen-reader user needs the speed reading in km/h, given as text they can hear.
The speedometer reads 185 km/h
